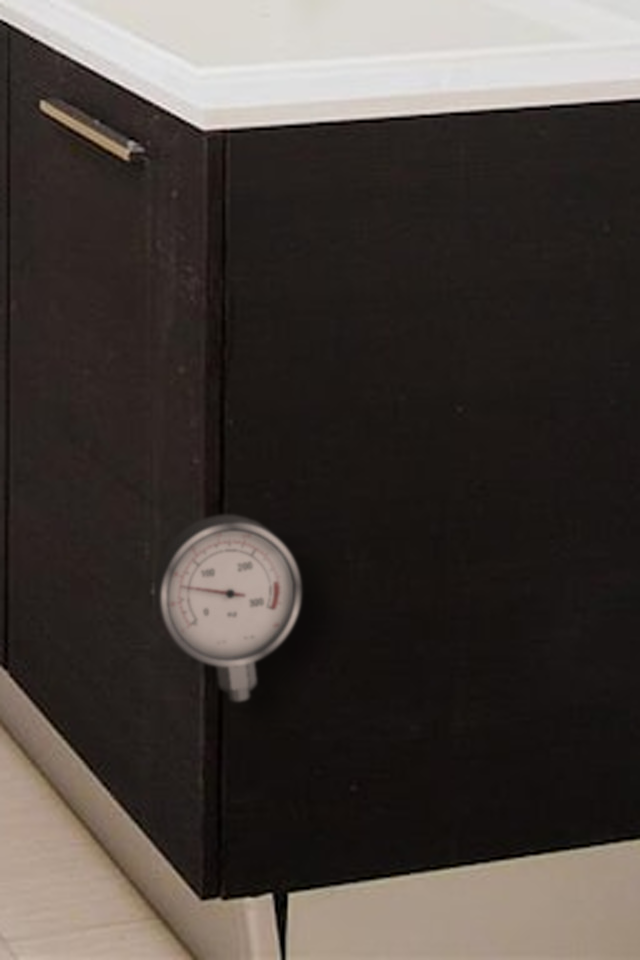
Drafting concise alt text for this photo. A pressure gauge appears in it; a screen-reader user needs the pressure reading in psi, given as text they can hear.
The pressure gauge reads 60 psi
